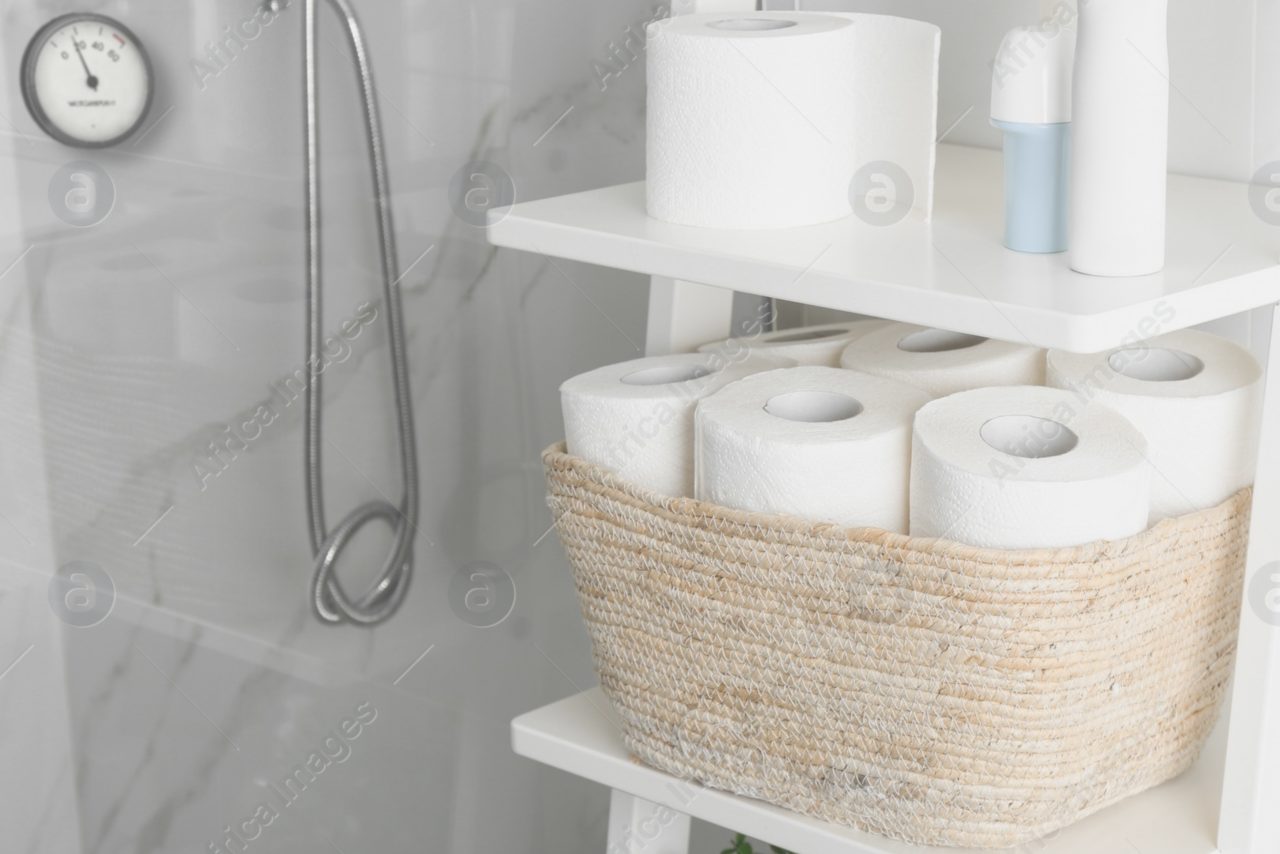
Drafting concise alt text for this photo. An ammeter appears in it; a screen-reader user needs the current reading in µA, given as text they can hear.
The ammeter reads 15 µA
